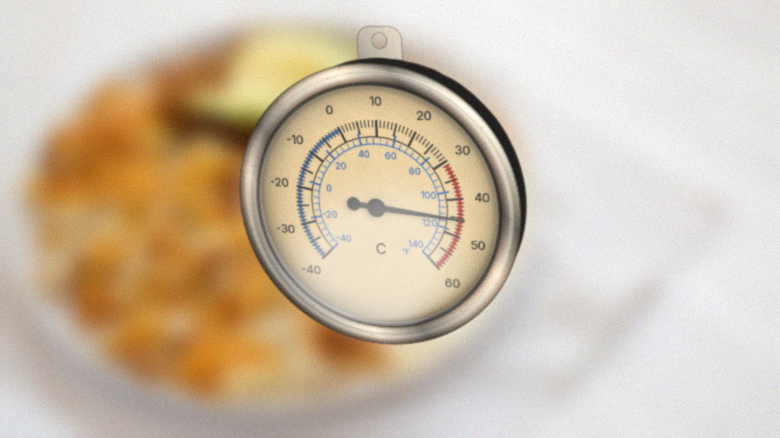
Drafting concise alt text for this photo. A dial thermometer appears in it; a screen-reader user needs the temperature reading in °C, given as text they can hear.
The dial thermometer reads 45 °C
